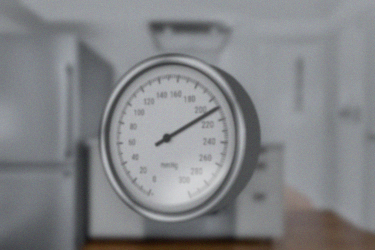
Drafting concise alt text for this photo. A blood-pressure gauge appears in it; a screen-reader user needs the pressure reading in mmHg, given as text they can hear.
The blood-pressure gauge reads 210 mmHg
